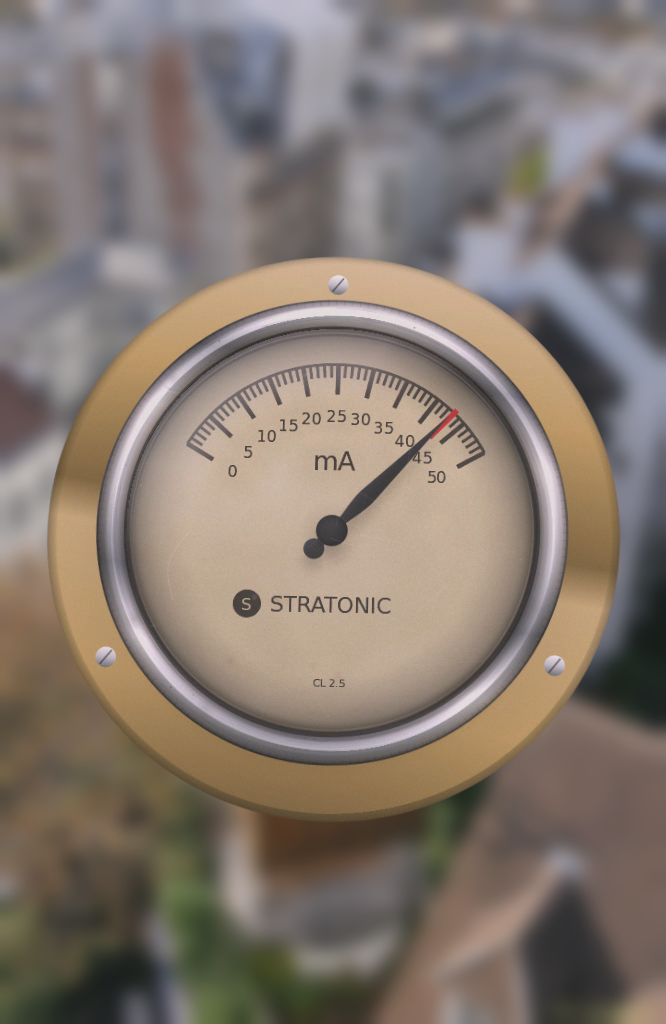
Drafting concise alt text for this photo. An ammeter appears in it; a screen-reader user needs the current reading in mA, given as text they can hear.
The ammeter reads 43 mA
